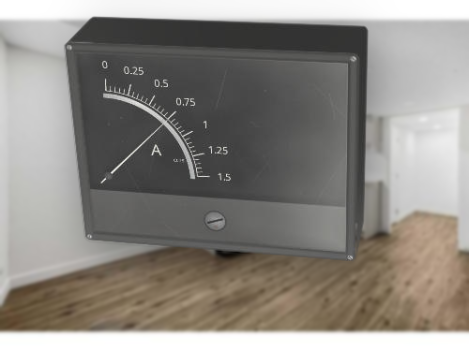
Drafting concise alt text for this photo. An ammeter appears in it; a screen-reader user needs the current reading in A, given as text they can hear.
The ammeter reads 0.75 A
